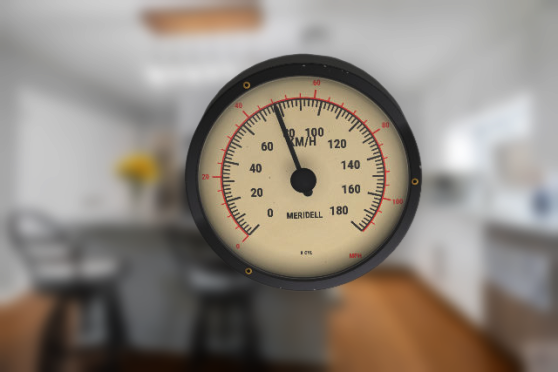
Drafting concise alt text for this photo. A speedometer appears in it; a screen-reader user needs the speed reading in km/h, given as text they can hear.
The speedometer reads 78 km/h
